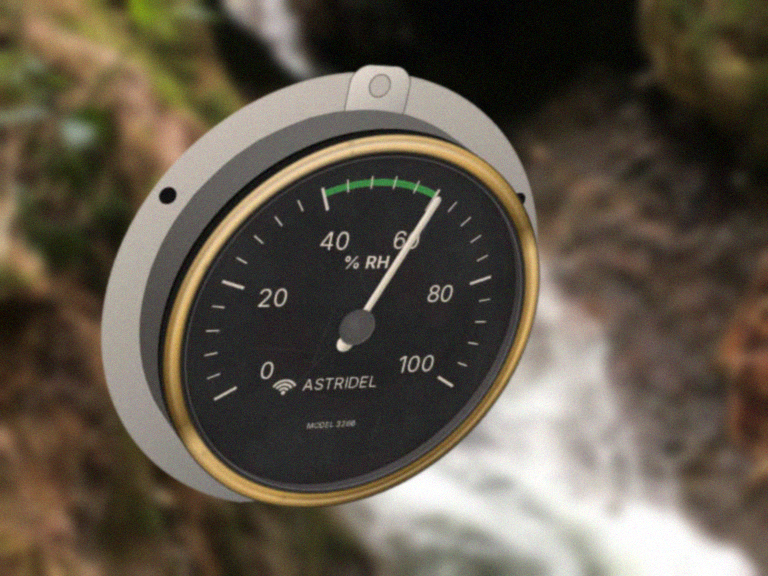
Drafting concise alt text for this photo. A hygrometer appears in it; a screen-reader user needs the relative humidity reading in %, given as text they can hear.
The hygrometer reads 60 %
